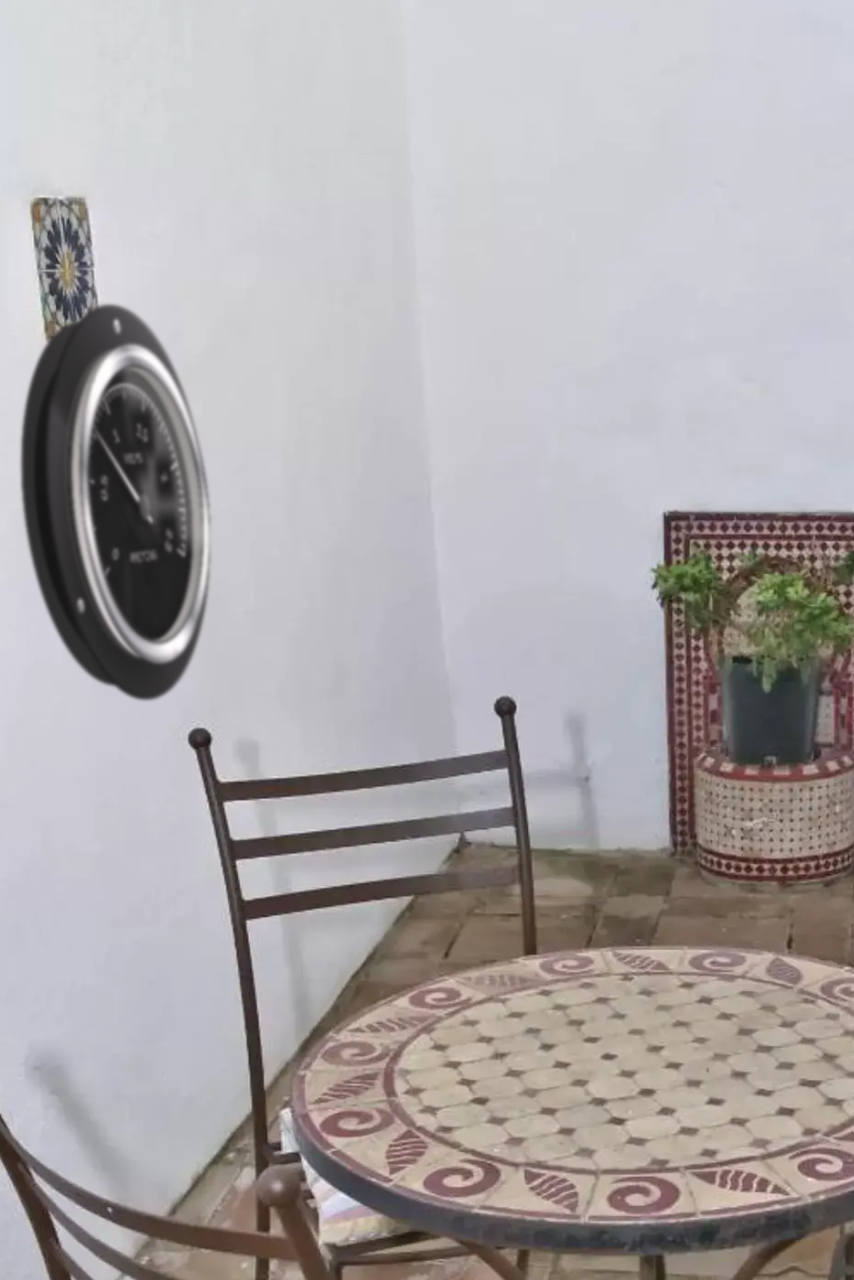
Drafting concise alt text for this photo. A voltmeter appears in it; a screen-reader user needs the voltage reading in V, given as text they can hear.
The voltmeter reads 0.75 V
